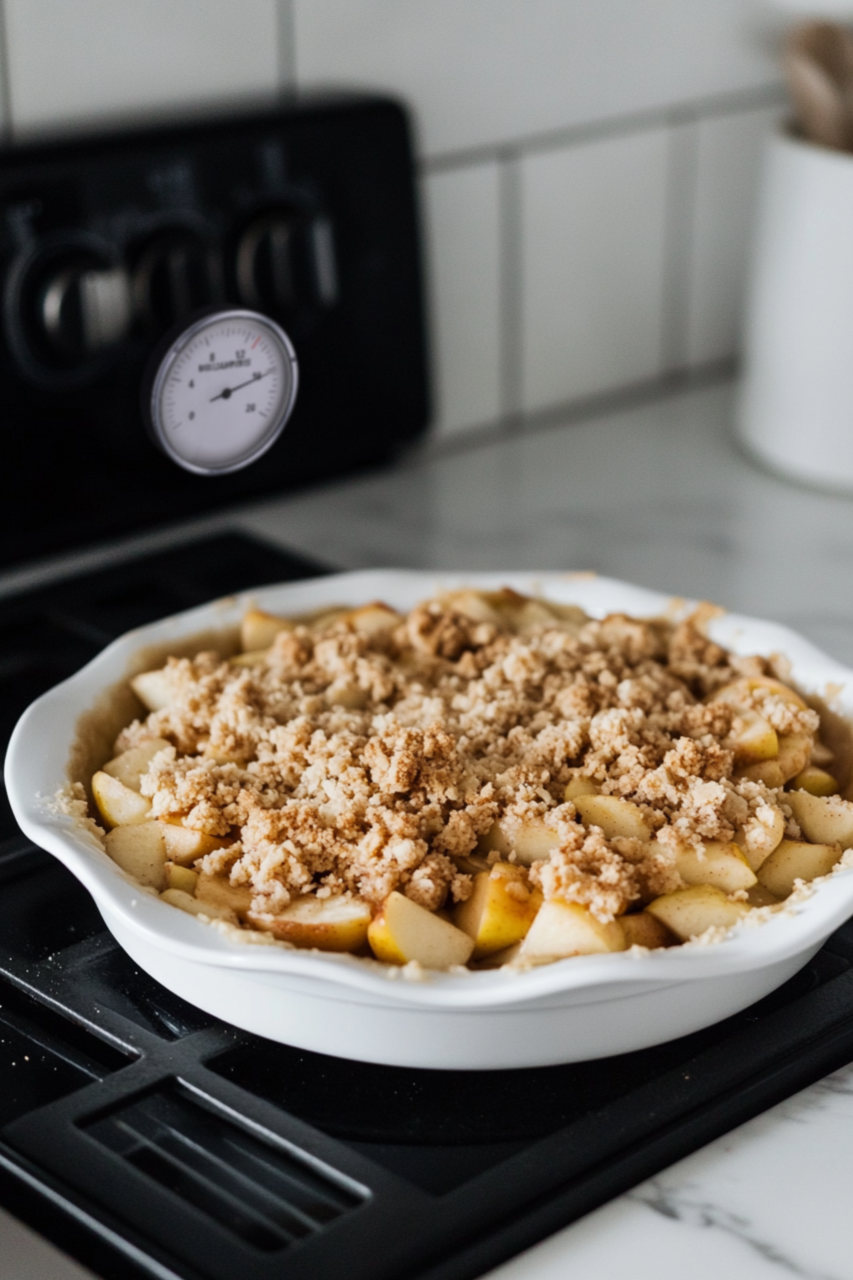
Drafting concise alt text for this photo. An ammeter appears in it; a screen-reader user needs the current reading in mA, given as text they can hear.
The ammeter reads 16 mA
